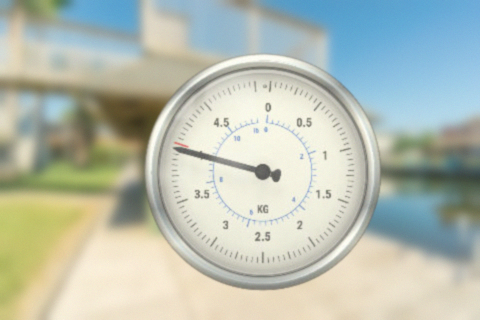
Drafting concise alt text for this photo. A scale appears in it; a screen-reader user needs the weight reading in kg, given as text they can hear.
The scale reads 4 kg
